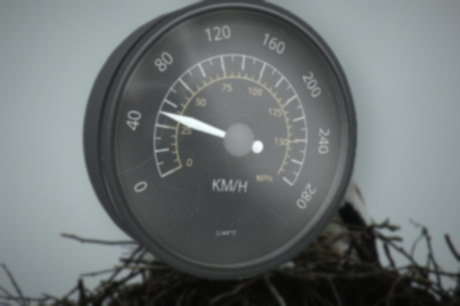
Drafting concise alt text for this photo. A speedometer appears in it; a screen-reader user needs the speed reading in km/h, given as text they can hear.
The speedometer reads 50 km/h
